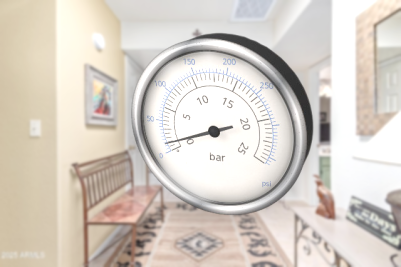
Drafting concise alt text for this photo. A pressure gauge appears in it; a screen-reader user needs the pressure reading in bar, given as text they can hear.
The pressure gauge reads 1 bar
